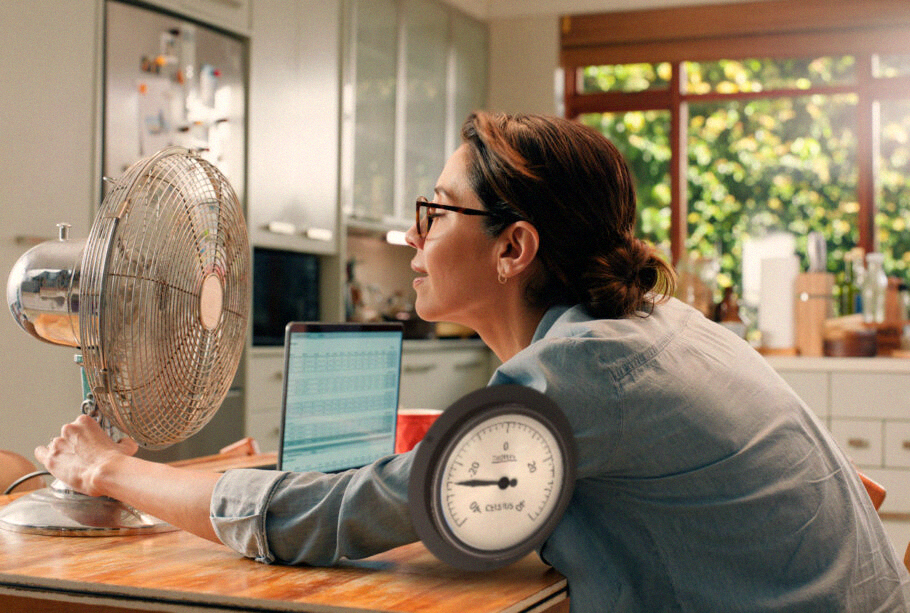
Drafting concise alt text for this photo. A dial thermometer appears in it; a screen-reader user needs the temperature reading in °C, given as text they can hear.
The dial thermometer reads -26 °C
